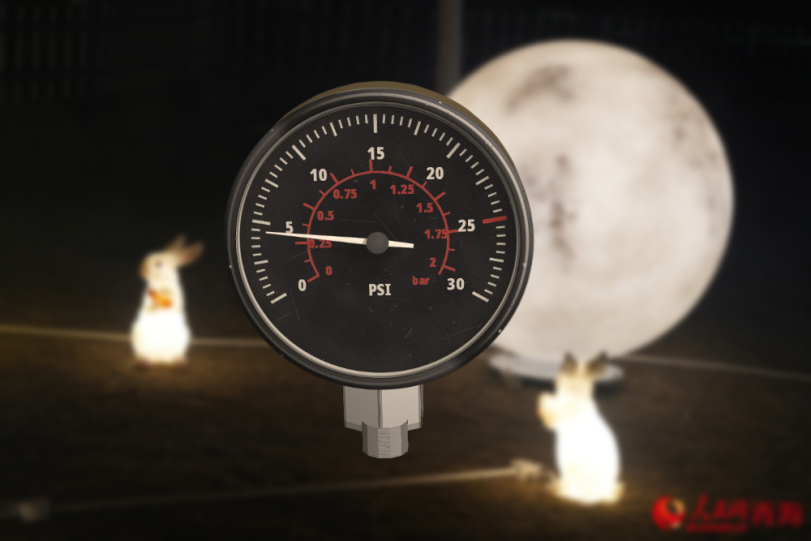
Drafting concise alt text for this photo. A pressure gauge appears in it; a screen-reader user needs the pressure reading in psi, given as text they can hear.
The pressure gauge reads 4.5 psi
